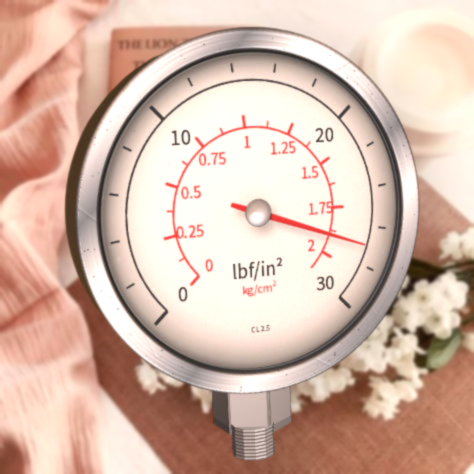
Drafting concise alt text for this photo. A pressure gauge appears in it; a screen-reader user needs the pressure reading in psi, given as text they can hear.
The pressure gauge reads 27 psi
